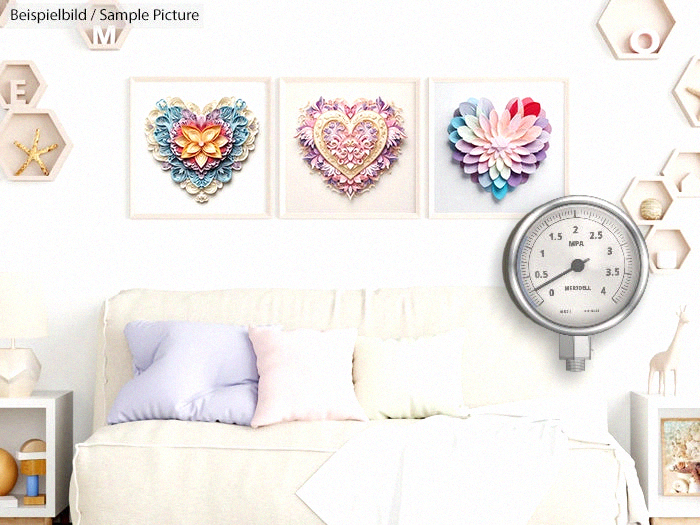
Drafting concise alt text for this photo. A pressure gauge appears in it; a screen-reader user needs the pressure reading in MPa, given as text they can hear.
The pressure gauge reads 0.25 MPa
